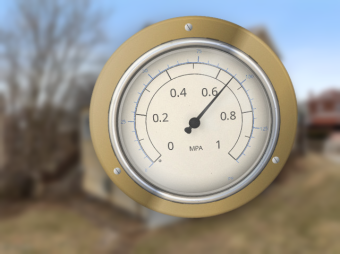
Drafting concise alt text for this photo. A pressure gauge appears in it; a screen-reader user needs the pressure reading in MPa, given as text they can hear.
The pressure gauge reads 0.65 MPa
